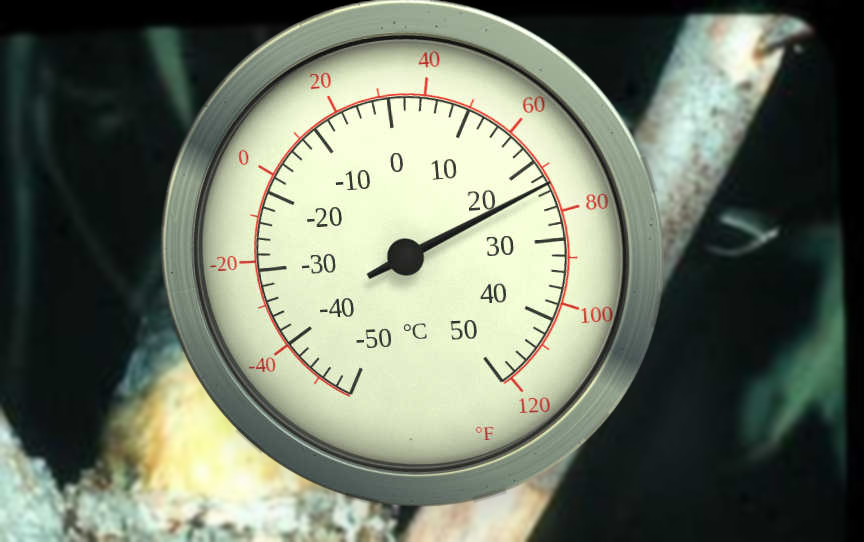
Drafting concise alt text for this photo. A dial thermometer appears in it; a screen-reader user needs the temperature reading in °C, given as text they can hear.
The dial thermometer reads 23 °C
